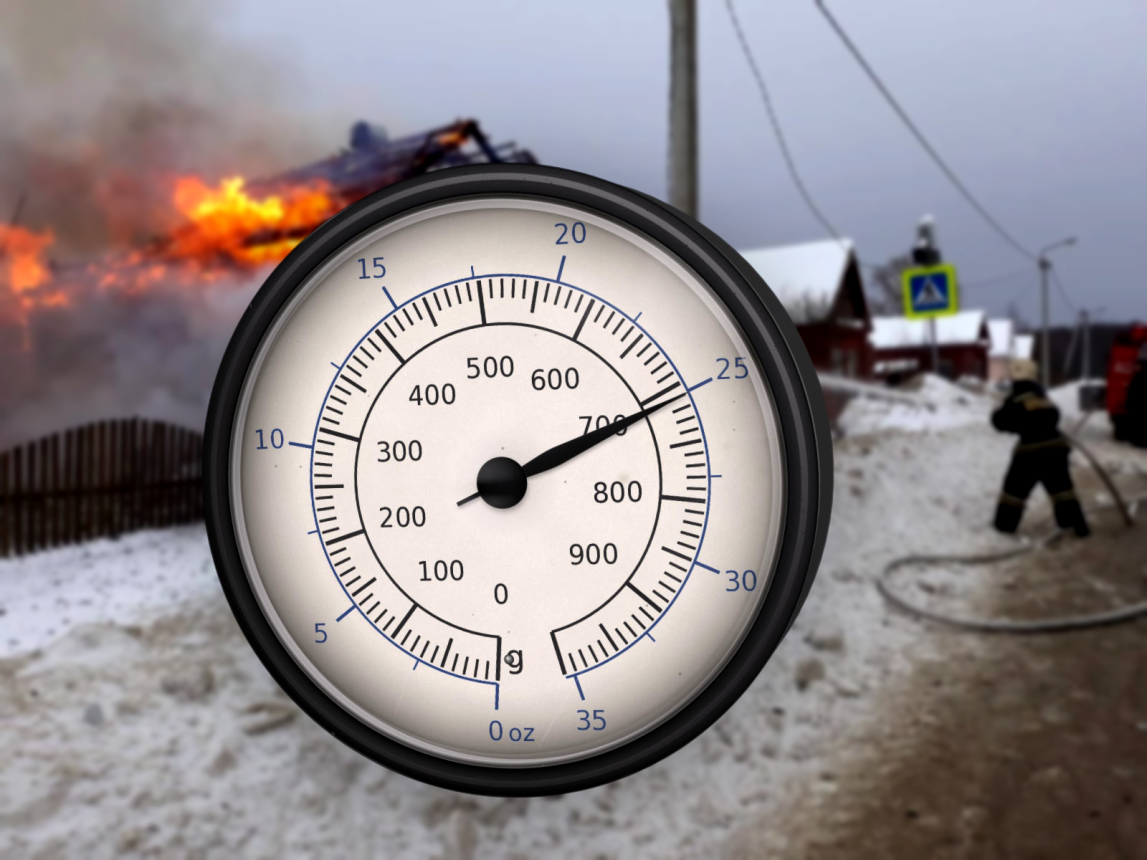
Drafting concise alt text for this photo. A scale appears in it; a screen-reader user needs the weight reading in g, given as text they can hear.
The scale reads 710 g
